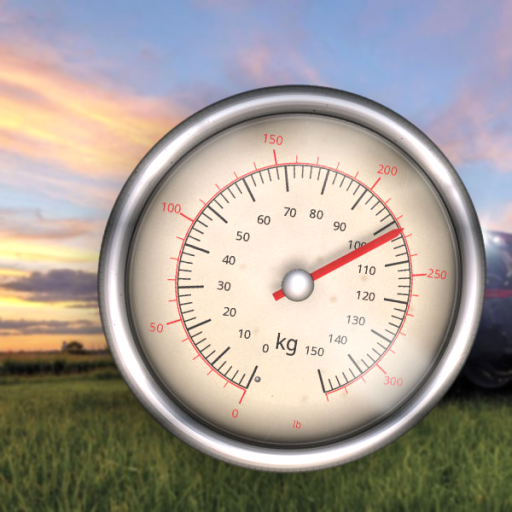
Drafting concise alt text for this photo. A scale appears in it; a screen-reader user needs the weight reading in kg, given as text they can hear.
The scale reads 102 kg
